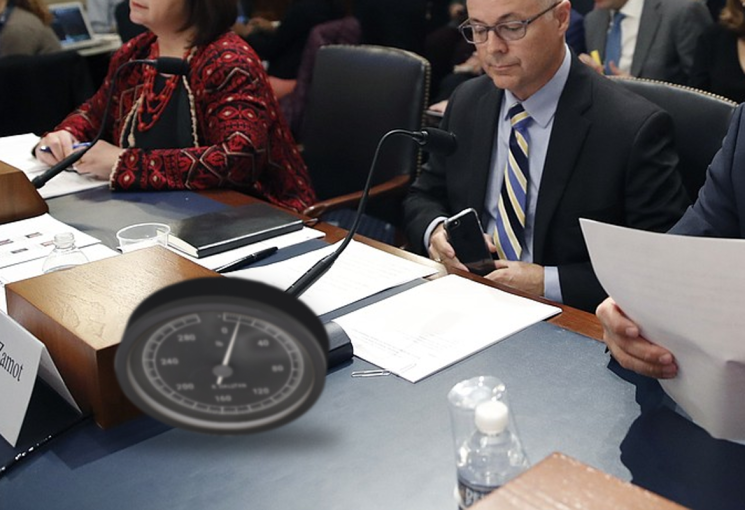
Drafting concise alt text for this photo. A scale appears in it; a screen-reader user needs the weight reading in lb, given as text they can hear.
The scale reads 10 lb
